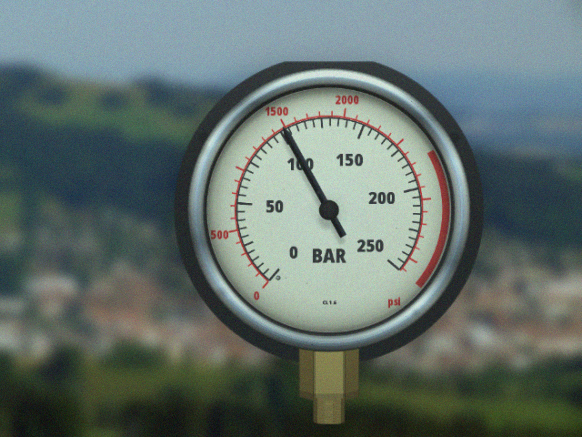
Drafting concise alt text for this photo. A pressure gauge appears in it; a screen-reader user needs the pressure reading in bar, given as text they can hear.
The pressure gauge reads 102.5 bar
